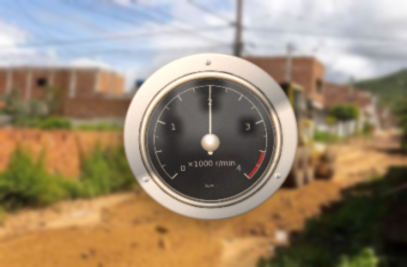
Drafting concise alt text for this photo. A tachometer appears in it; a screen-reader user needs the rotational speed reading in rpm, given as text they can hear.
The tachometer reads 2000 rpm
